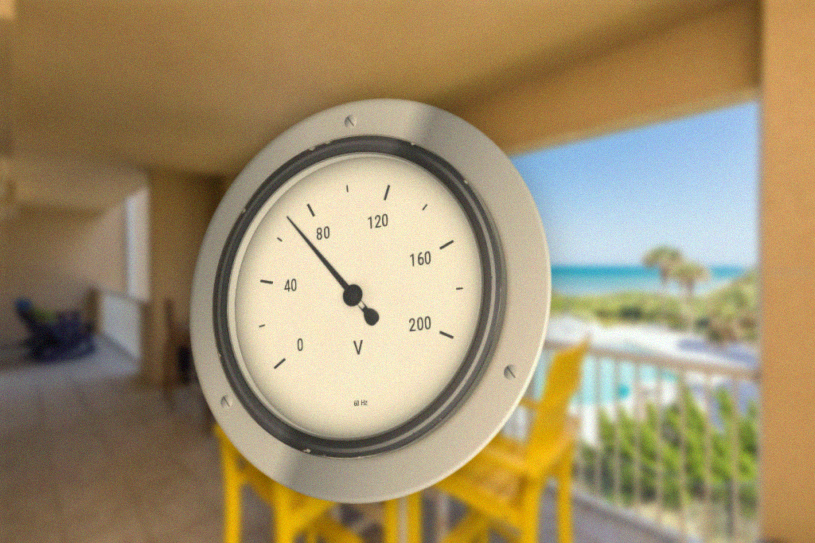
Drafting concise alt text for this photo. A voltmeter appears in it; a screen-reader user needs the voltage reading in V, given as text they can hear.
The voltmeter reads 70 V
